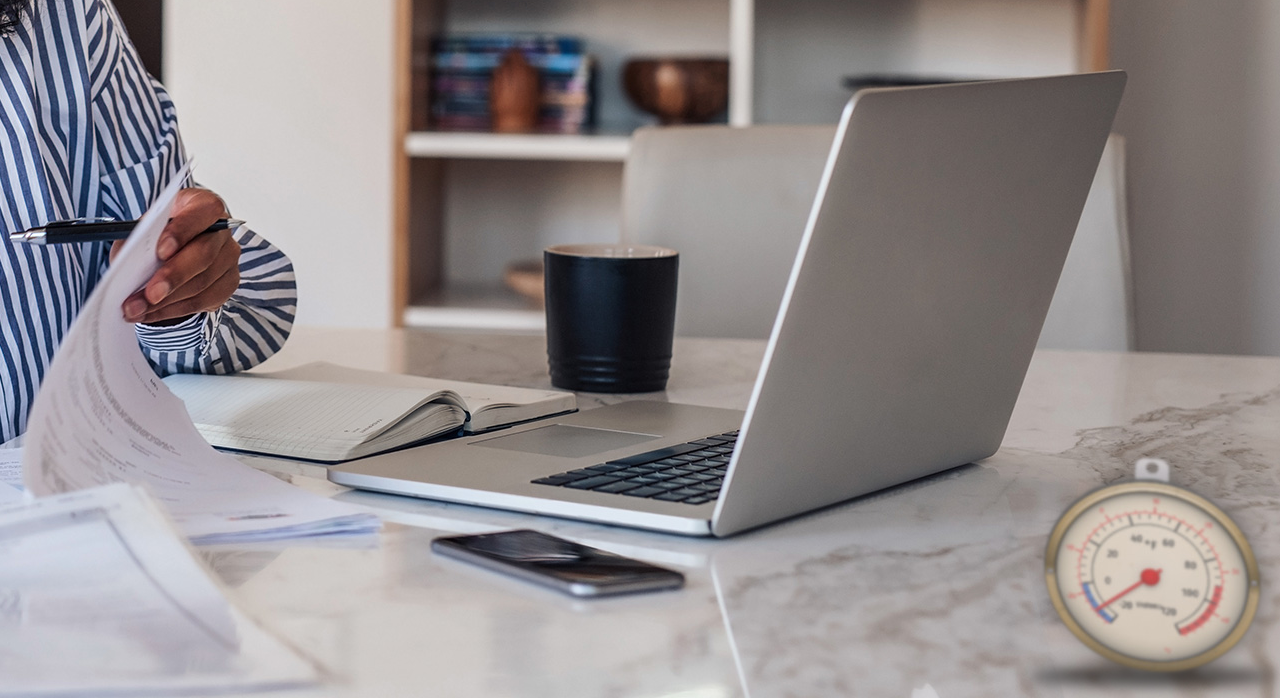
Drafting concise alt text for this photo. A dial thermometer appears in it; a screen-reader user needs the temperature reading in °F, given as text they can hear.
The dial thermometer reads -12 °F
